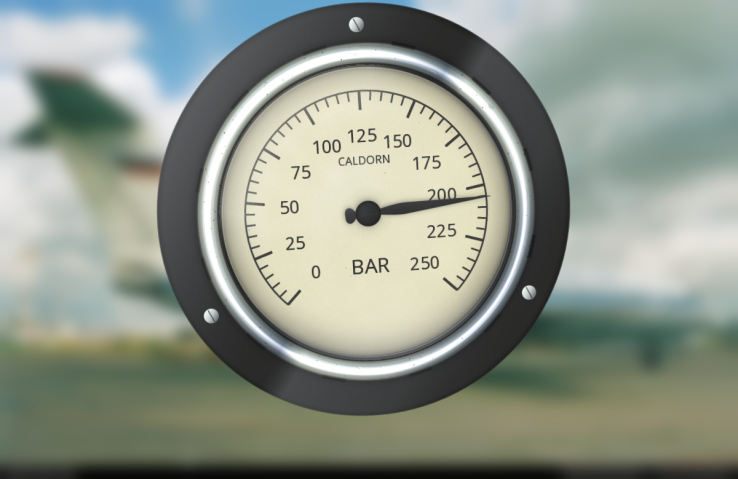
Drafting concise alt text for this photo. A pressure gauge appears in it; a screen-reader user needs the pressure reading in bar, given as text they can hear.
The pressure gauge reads 205 bar
